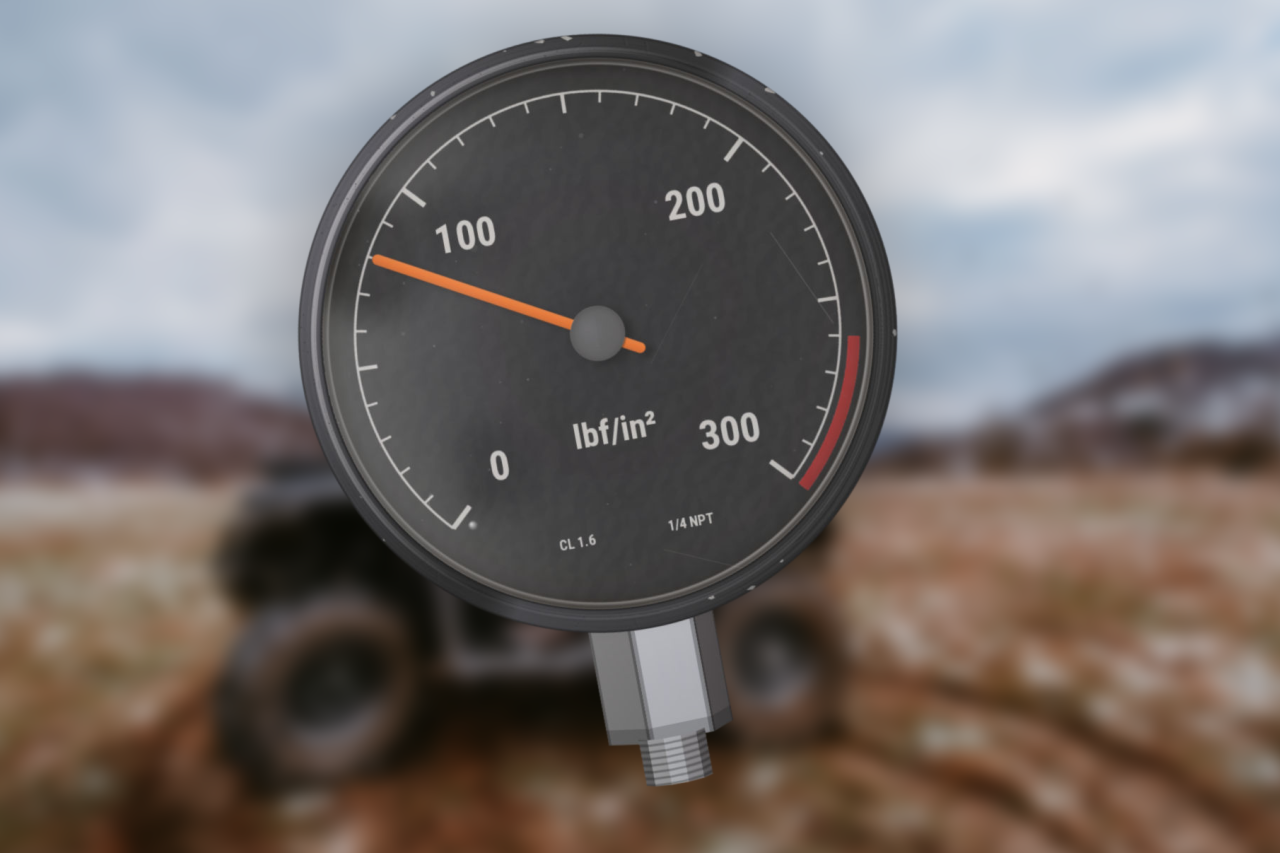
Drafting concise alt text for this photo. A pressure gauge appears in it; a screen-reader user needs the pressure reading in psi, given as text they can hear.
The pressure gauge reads 80 psi
